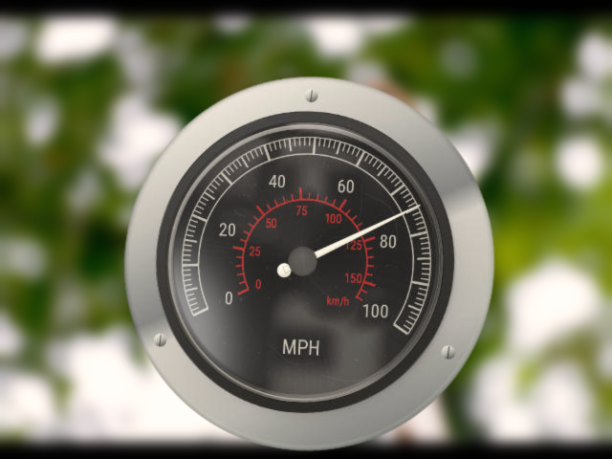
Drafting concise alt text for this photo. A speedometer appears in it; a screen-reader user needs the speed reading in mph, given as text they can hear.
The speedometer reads 75 mph
